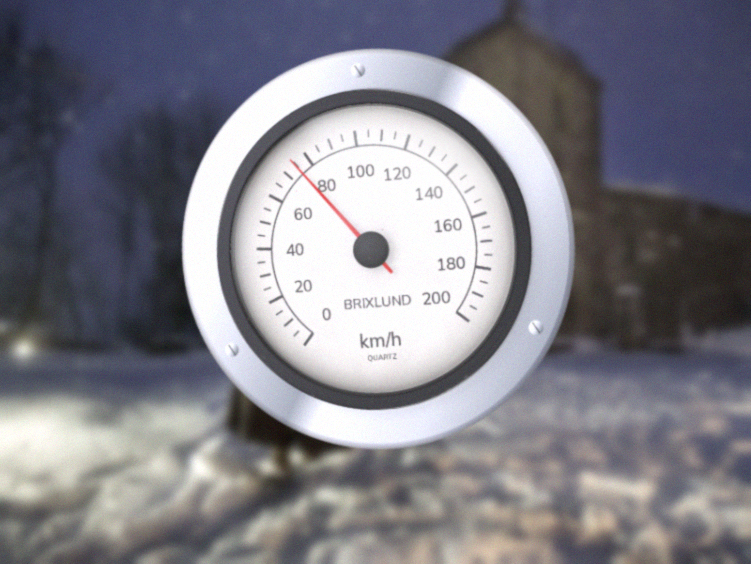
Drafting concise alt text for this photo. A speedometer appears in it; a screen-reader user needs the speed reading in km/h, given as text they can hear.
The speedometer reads 75 km/h
